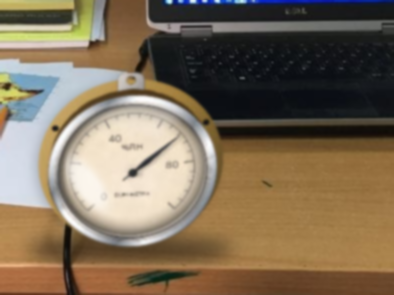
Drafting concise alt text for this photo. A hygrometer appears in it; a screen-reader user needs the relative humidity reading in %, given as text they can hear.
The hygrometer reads 68 %
